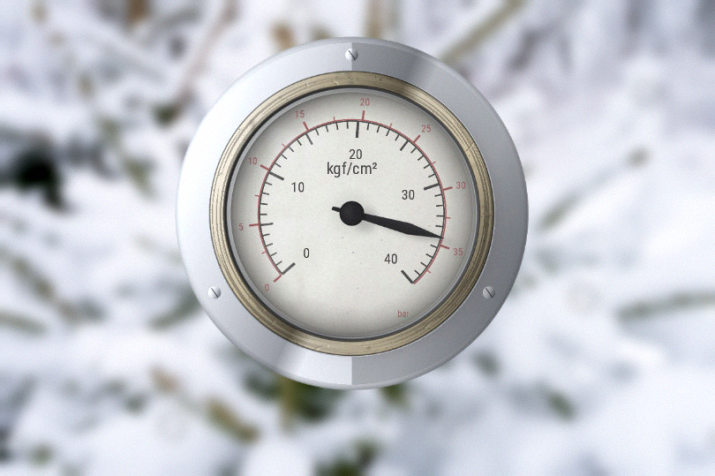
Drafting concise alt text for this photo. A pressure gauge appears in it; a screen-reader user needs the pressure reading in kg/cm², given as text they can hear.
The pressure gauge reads 35 kg/cm²
